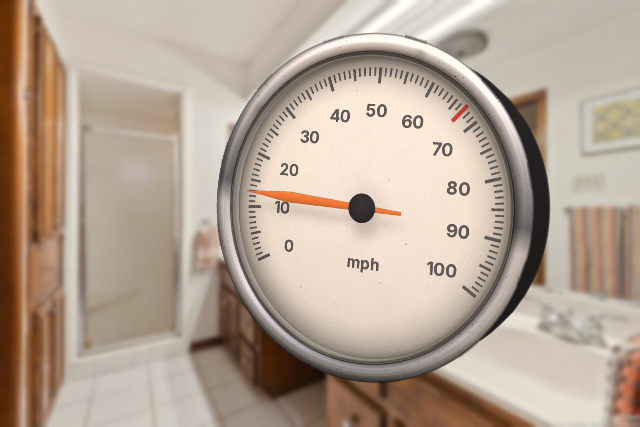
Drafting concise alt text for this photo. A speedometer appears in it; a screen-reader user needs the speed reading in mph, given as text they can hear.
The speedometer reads 13 mph
